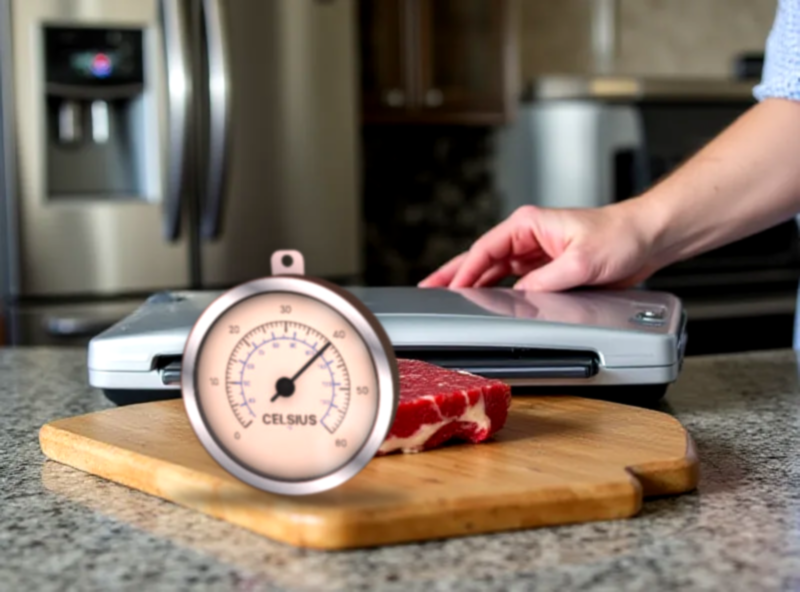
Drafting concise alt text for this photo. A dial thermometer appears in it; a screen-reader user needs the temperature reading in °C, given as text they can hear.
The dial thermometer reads 40 °C
